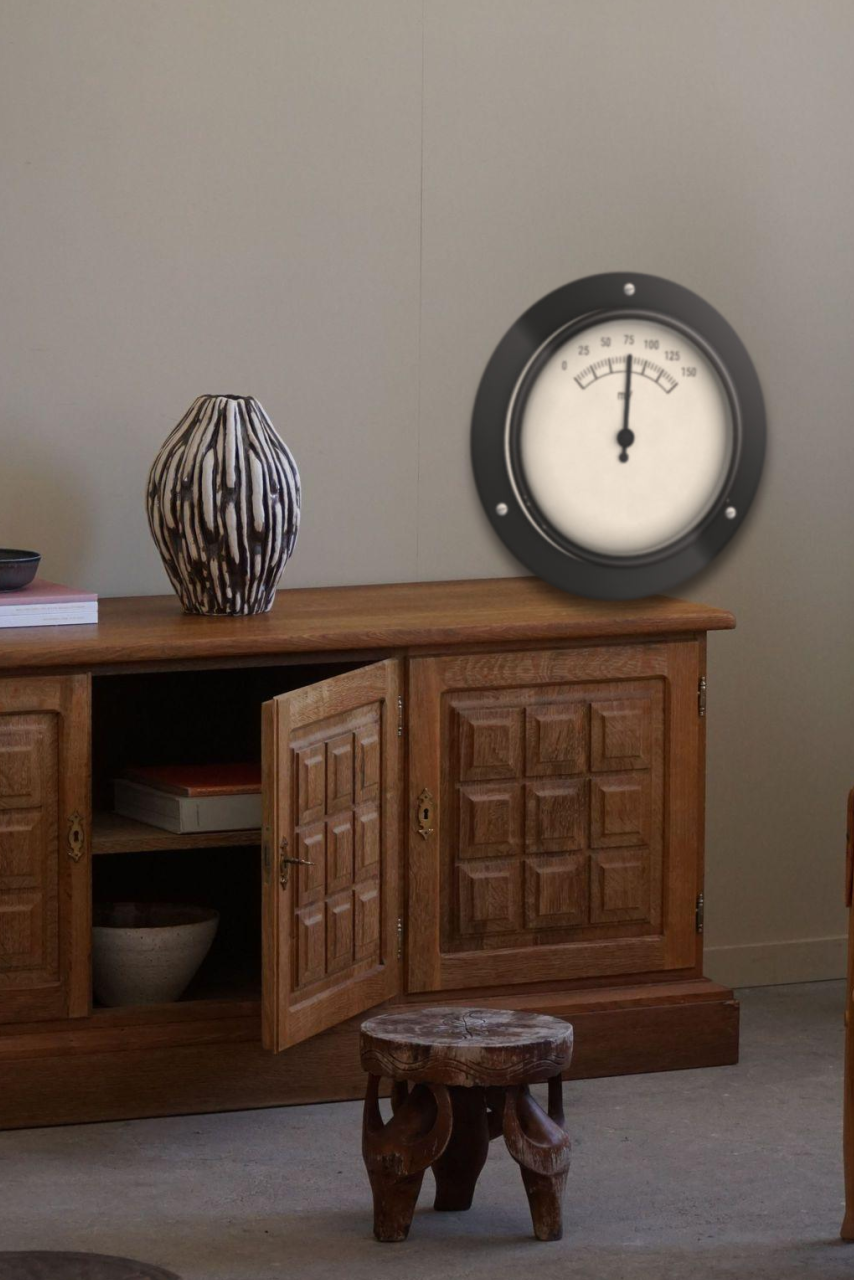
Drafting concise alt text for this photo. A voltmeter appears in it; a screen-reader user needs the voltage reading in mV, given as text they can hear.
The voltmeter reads 75 mV
